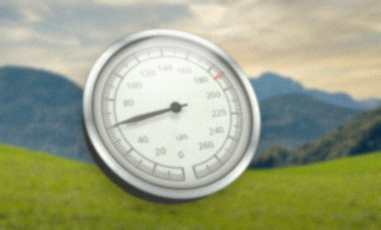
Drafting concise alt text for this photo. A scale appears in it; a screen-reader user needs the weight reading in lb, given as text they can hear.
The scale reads 60 lb
